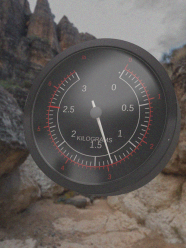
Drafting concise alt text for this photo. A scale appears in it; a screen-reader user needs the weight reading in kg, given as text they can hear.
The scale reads 1.3 kg
